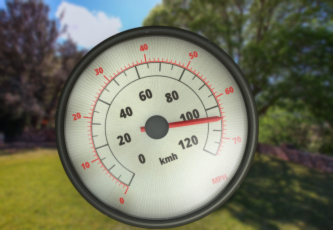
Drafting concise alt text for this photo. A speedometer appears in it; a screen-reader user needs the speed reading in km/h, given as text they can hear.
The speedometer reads 105 km/h
